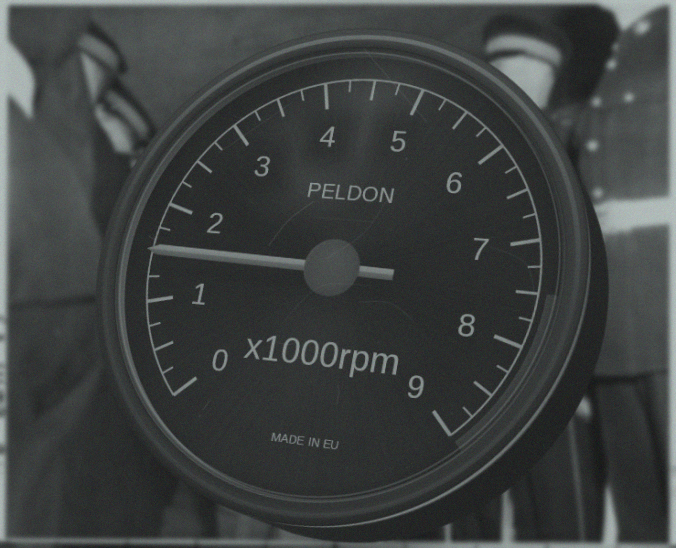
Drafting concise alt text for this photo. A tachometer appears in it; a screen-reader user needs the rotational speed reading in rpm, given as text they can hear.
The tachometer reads 1500 rpm
